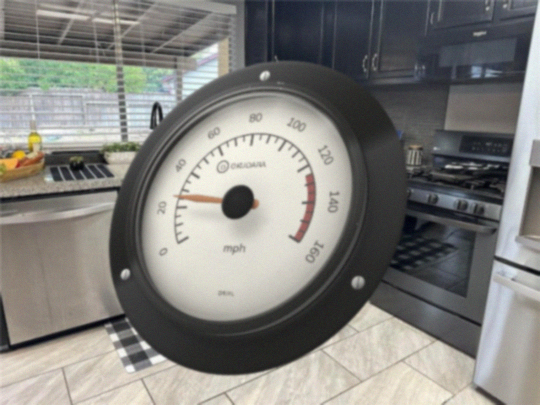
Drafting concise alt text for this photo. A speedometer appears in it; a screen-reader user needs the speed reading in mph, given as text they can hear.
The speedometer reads 25 mph
